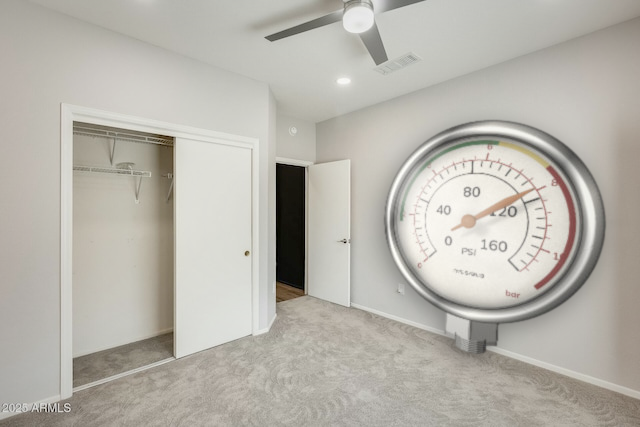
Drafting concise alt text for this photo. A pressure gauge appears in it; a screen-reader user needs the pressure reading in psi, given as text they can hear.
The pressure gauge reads 115 psi
